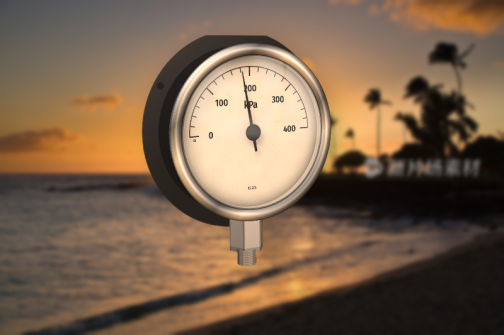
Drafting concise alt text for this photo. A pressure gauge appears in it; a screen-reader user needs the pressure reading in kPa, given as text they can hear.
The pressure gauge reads 180 kPa
